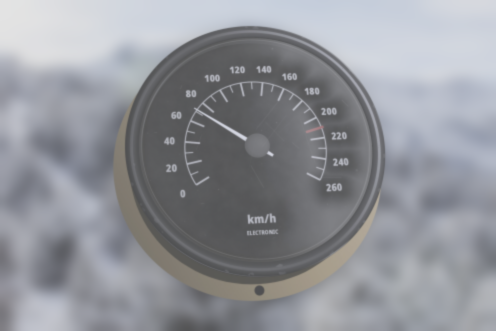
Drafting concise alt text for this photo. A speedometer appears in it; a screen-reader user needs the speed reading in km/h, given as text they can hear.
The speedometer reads 70 km/h
